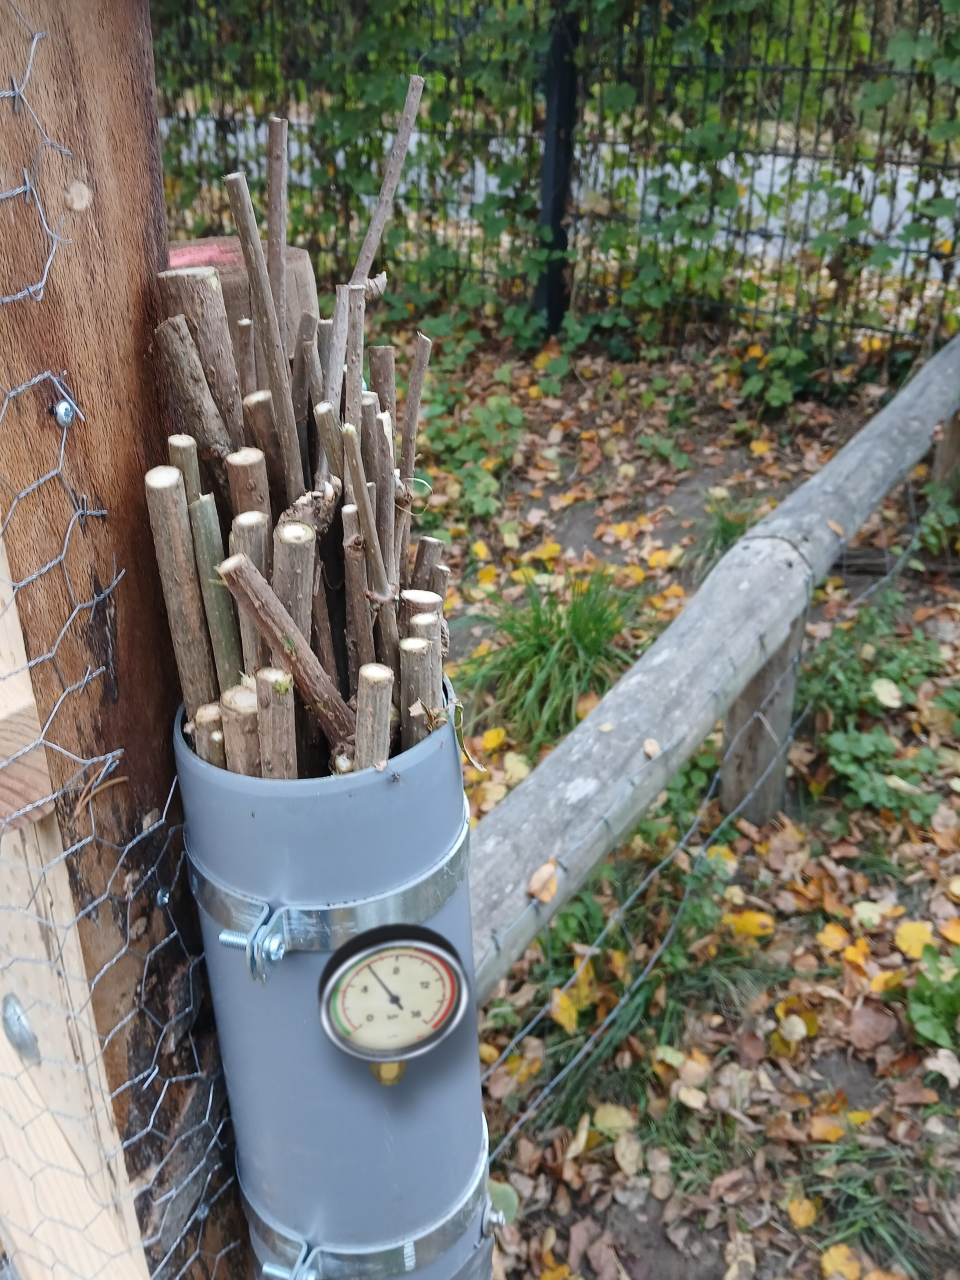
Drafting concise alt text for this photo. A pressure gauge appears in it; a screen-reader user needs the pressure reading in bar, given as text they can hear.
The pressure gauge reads 6 bar
